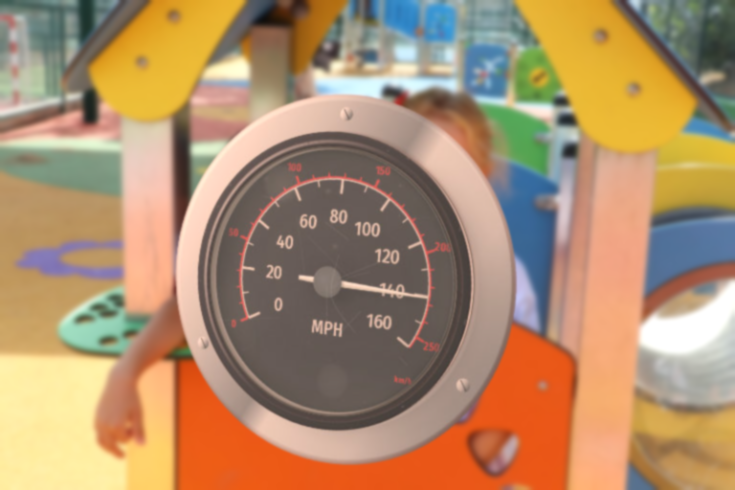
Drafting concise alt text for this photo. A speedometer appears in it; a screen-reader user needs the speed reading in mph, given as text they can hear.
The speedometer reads 140 mph
